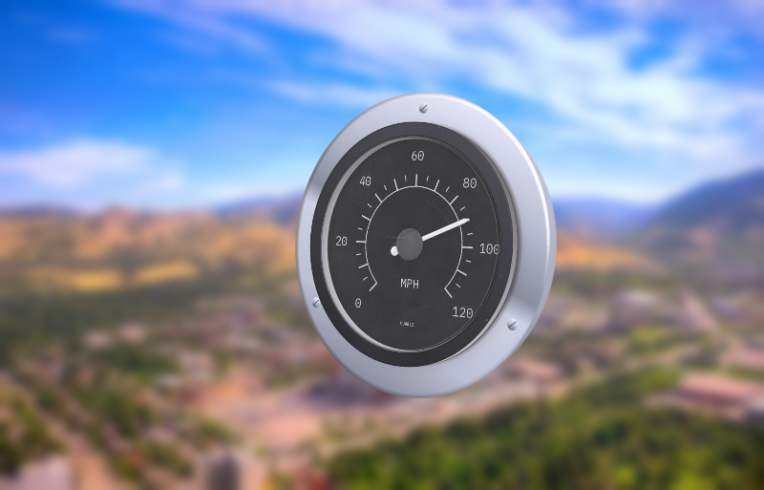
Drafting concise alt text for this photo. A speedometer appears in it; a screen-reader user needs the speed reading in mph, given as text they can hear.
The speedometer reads 90 mph
